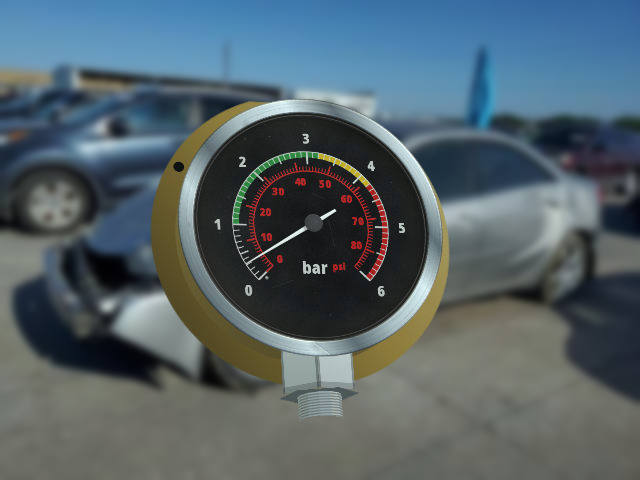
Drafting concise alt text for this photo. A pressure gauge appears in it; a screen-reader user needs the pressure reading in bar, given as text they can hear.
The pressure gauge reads 0.3 bar
